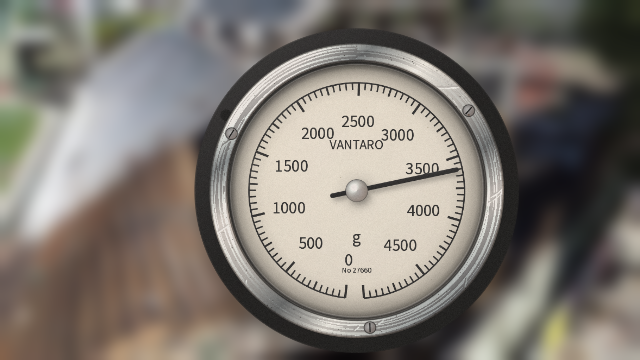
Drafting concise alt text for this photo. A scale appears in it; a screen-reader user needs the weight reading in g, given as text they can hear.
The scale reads 3600 g
